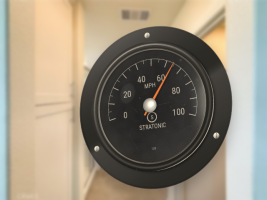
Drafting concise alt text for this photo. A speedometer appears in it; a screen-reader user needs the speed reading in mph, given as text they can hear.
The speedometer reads 65 mph
